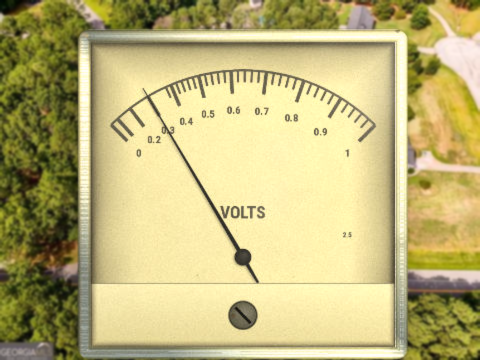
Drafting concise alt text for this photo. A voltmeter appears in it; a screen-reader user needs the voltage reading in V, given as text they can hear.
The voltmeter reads 0.3 V
